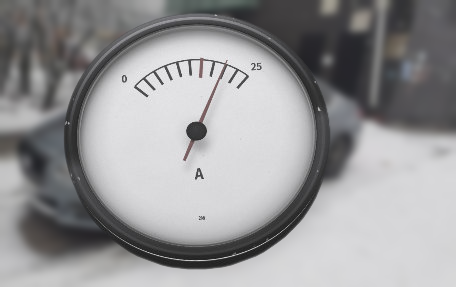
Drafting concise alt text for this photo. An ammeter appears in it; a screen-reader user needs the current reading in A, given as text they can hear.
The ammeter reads 20 A
